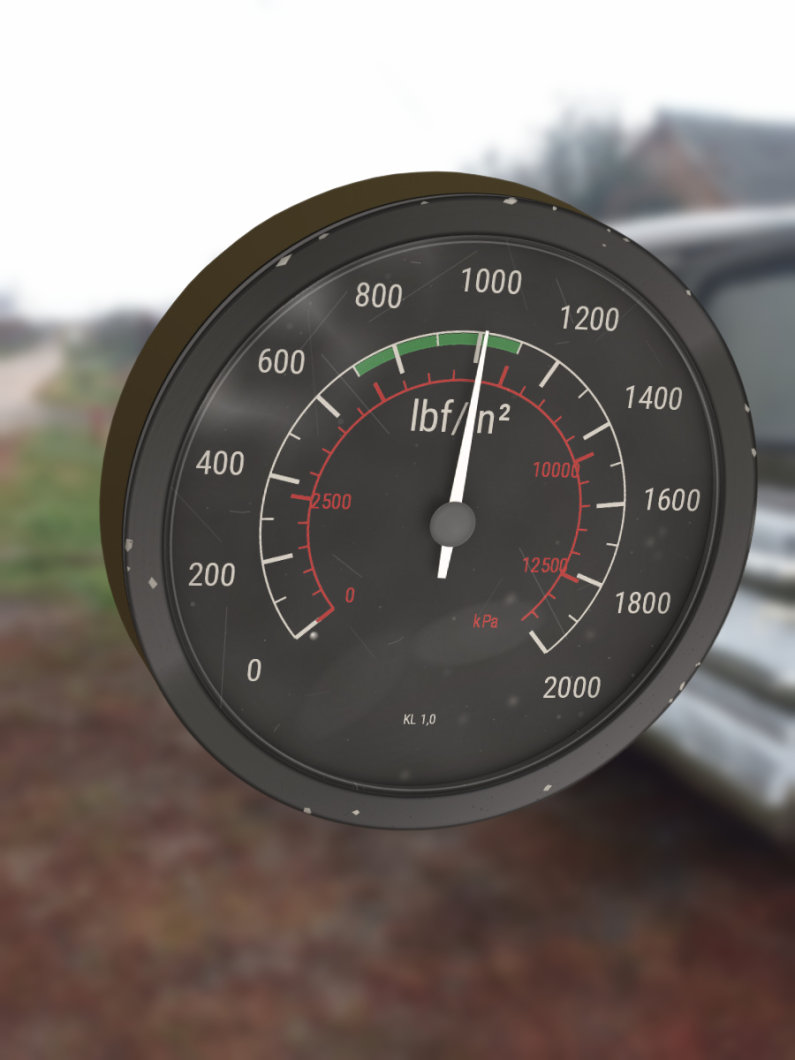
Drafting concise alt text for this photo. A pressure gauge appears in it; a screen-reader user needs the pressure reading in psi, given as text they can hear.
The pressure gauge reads 1000 psi
